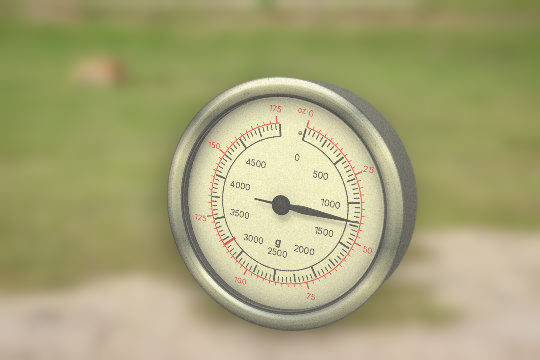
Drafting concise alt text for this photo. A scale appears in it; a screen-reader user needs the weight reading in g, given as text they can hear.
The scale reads 1200 g
